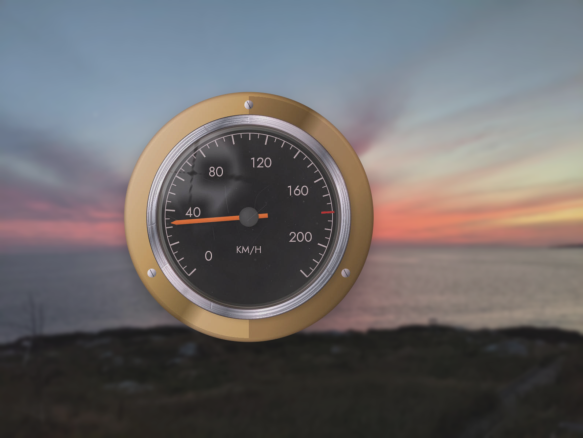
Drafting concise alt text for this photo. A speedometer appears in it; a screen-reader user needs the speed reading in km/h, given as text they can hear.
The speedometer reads 32.5 km/h
